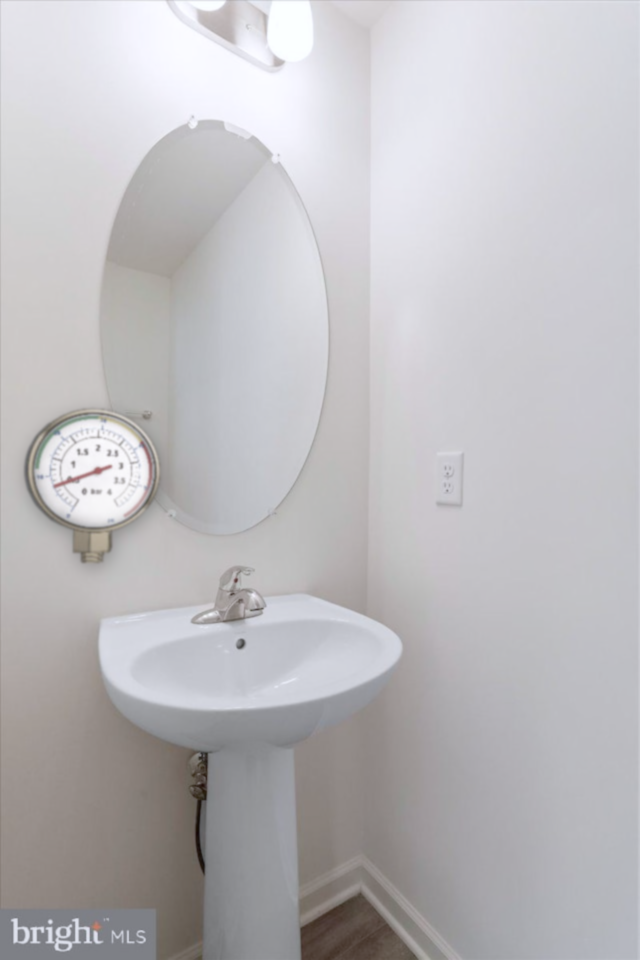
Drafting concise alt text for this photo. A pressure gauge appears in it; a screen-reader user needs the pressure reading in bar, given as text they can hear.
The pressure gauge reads 0.5 bar
